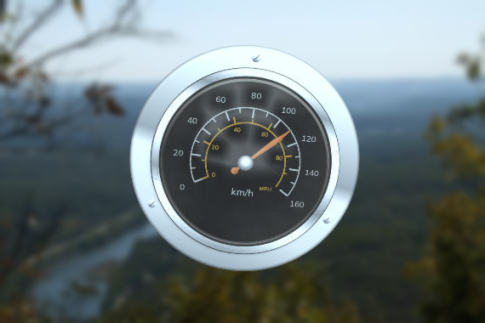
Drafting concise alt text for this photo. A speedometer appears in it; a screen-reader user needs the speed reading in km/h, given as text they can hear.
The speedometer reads 110 km/h
